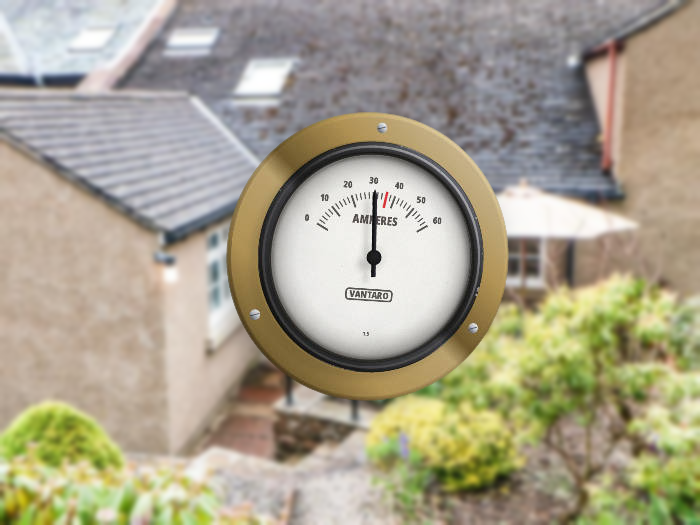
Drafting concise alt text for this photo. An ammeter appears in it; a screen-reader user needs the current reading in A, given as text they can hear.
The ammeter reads 30 A
